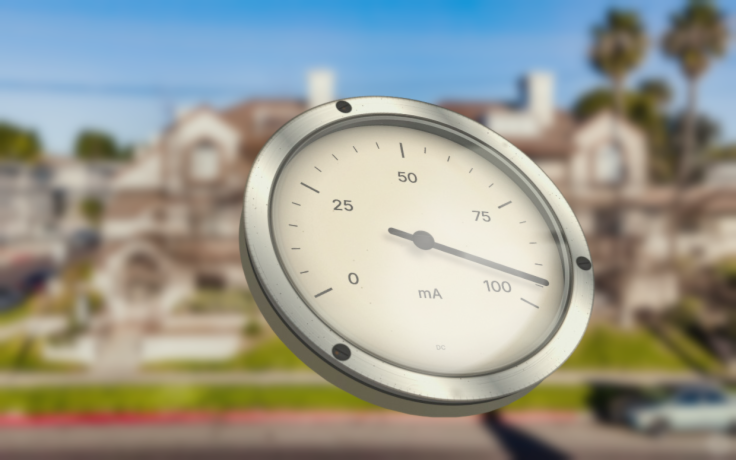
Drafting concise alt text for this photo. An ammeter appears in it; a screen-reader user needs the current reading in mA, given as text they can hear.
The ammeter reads 95 mA
